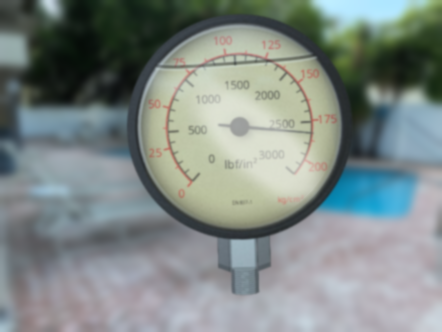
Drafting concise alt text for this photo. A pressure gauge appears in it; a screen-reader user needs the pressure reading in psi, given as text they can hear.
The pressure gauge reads 2600 psi
